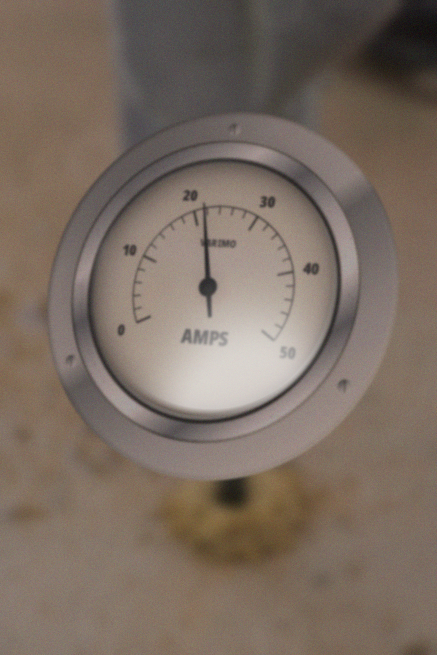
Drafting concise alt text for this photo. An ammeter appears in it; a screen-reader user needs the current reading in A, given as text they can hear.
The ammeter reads 22 A
